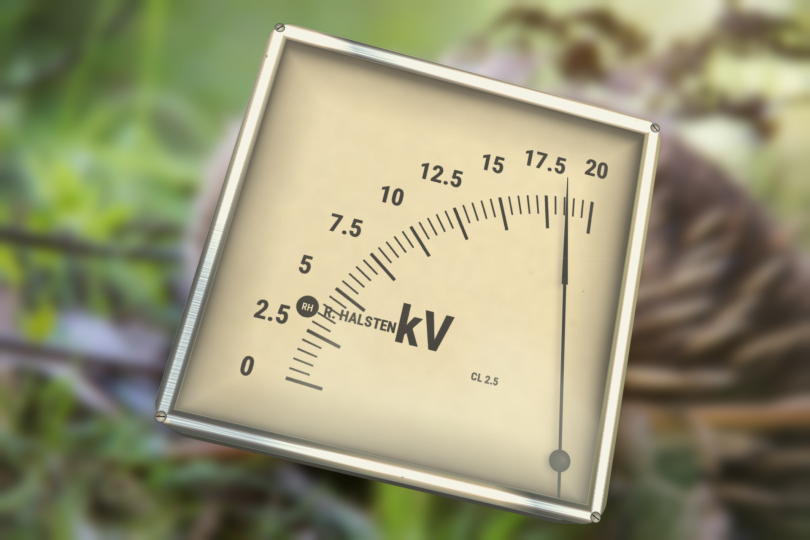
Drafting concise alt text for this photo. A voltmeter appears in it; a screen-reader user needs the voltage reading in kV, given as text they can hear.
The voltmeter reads 18.5 kV
